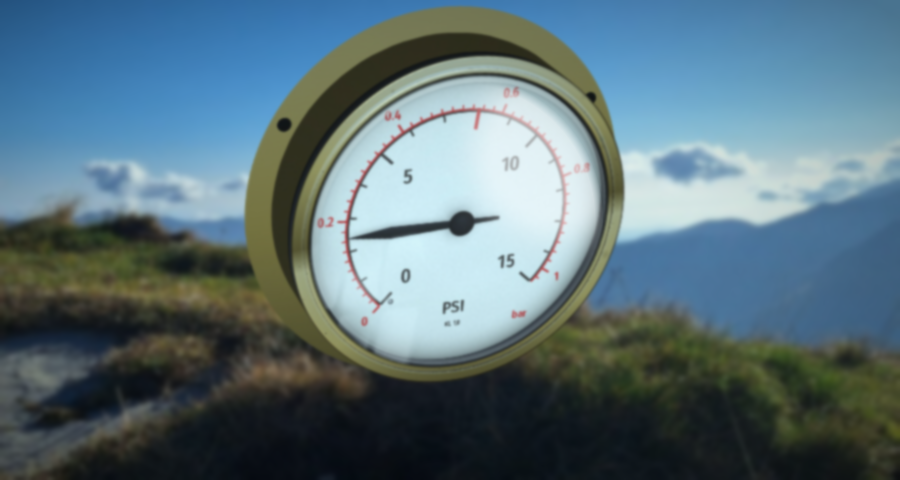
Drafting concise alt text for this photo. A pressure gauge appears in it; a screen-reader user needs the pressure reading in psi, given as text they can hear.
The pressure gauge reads 2.5 psi
